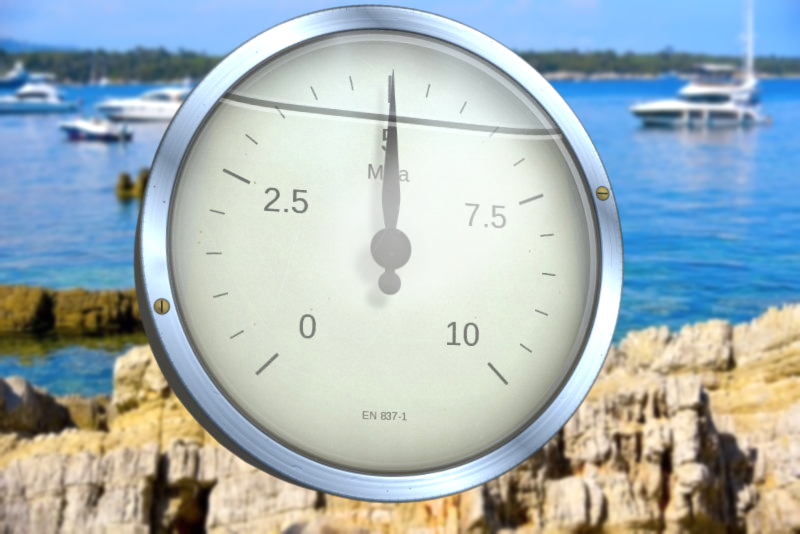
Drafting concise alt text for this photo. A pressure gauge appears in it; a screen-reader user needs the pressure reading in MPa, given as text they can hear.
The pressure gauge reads 5 MPa
